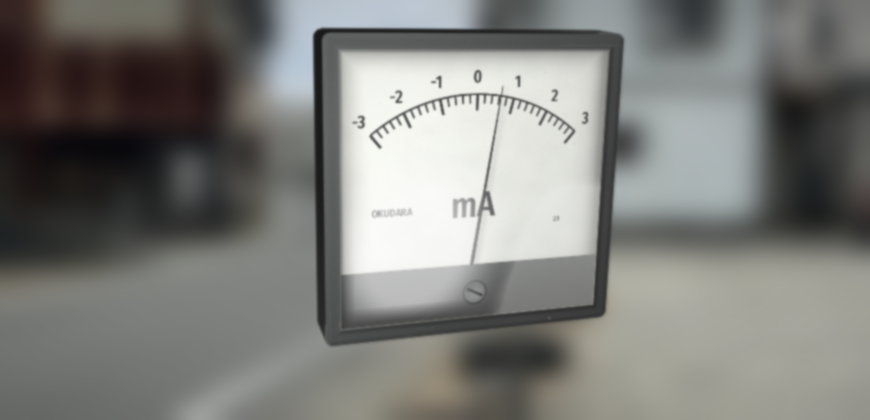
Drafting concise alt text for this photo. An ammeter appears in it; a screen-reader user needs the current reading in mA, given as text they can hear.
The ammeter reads 0.6 mA
